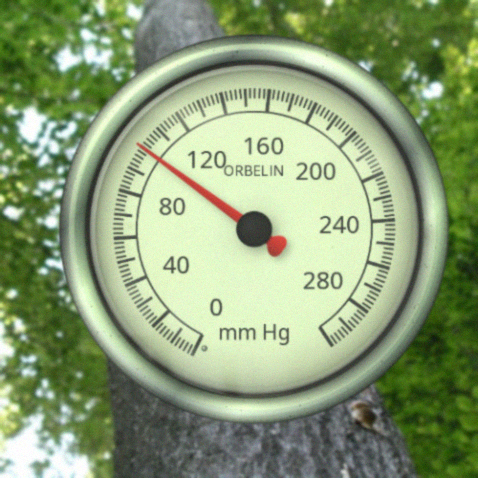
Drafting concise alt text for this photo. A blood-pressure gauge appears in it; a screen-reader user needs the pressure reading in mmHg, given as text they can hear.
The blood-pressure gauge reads 100 mmHg
